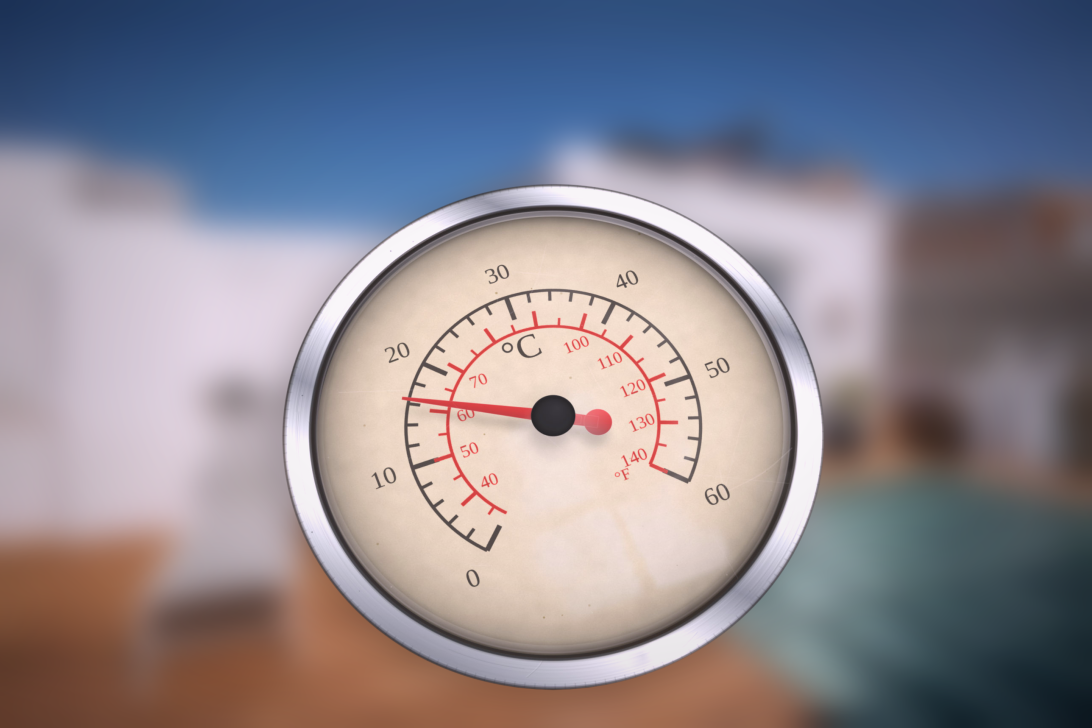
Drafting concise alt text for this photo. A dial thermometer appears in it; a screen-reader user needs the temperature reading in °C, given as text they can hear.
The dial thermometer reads 16 °C
